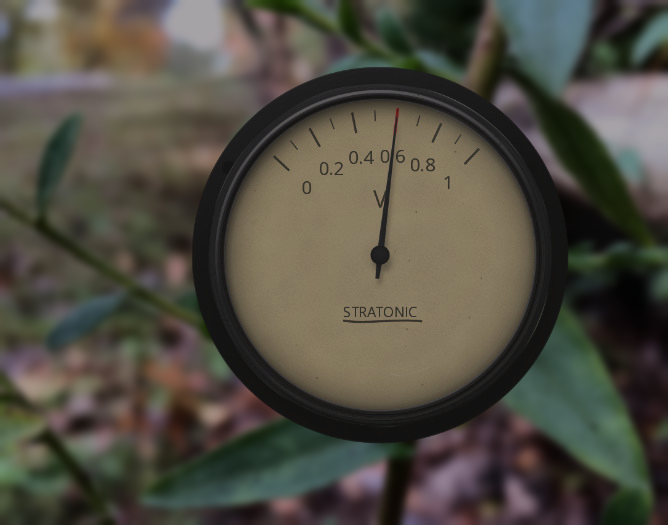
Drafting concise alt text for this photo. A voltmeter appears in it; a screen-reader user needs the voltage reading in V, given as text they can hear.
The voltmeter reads 0.6 V
